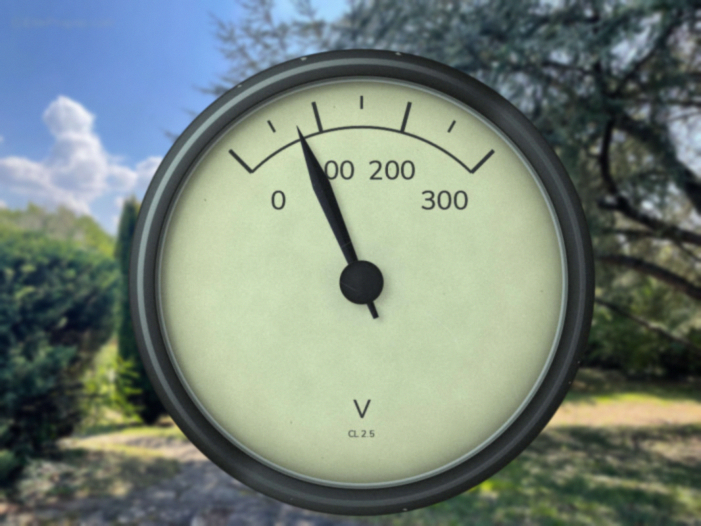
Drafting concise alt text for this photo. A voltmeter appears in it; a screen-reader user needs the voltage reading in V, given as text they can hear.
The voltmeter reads 75 V
